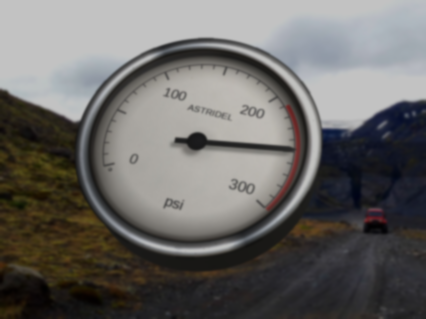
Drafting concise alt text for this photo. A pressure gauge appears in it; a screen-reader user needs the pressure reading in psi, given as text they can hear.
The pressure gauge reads 250 psi
